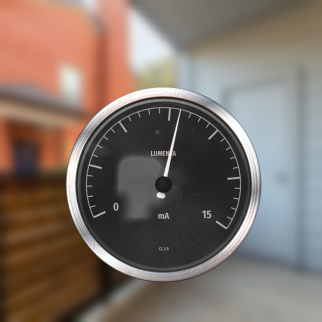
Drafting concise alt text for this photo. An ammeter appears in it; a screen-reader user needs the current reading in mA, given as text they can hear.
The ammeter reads 8 mA
